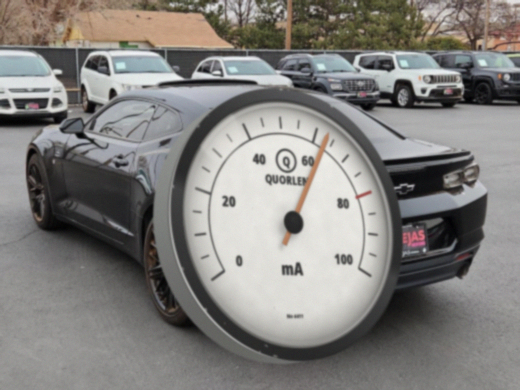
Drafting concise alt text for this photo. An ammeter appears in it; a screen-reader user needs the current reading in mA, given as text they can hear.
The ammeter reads 62.5 mA
